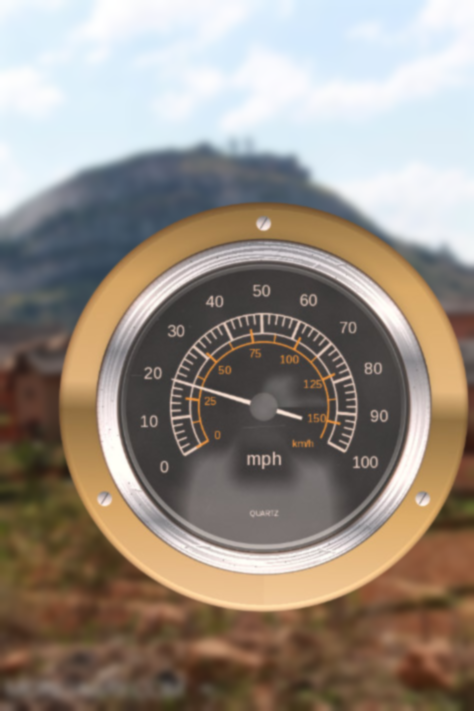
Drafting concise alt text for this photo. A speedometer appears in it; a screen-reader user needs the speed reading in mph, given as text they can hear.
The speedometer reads 20 mph
